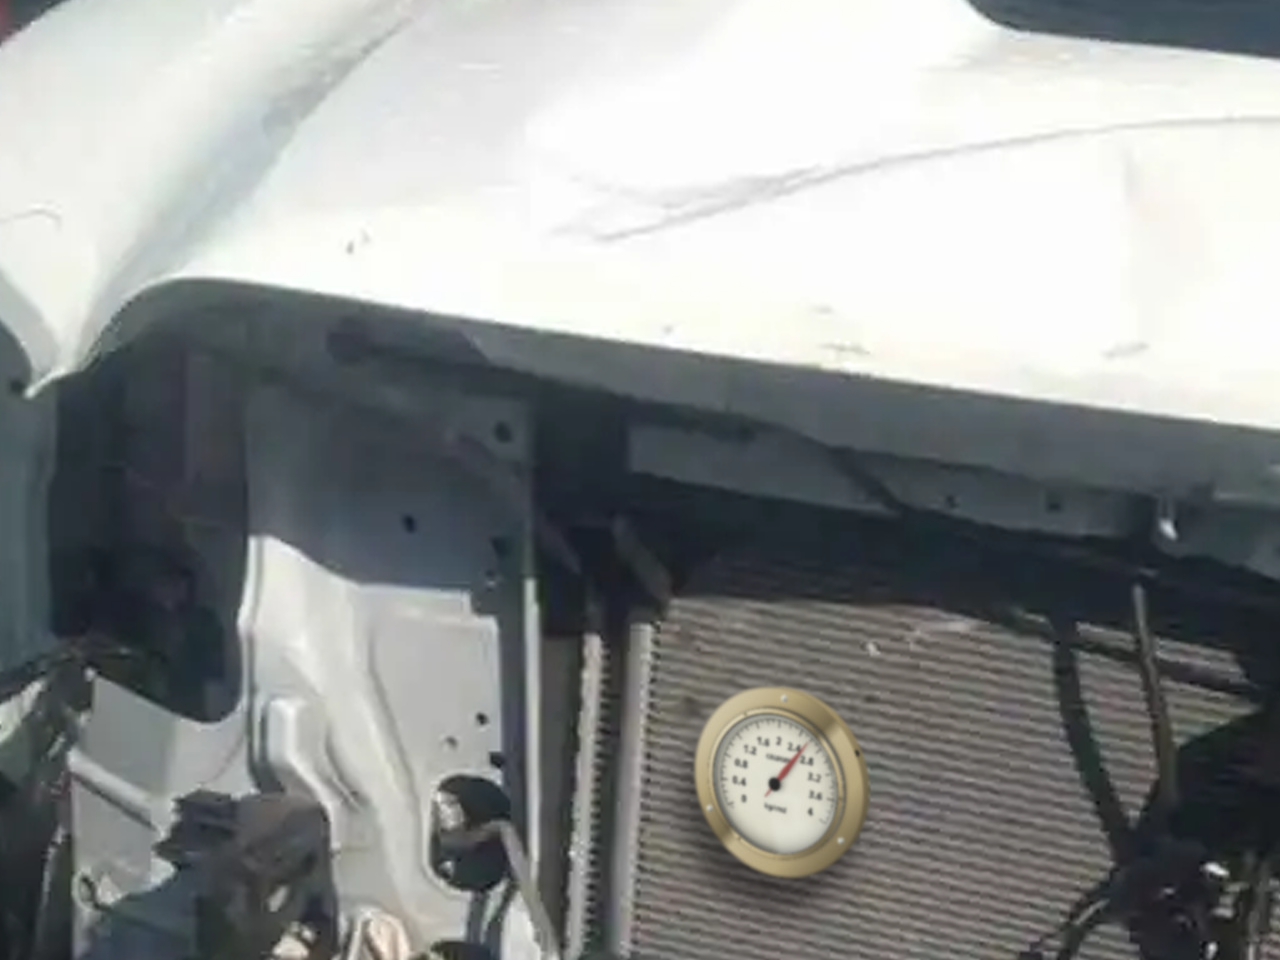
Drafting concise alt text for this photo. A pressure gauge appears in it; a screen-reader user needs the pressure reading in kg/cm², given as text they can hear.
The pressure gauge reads 2.6 kg/cm²
